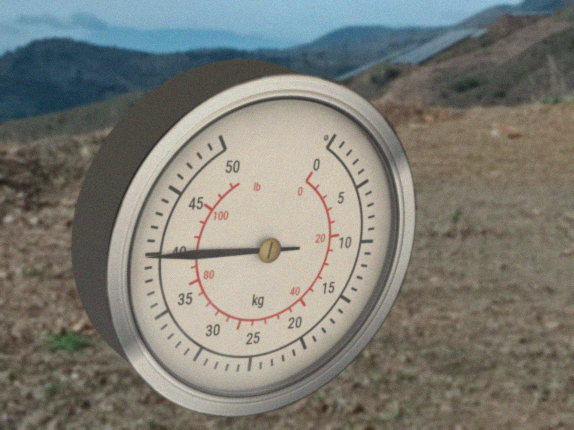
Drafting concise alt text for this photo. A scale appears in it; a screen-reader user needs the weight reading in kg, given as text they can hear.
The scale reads 40 kg
